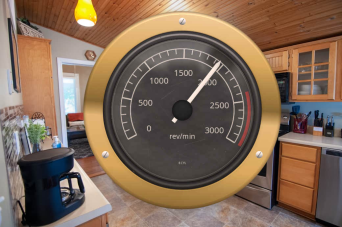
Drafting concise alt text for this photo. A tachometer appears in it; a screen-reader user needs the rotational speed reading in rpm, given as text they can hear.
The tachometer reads 1950 rpm
